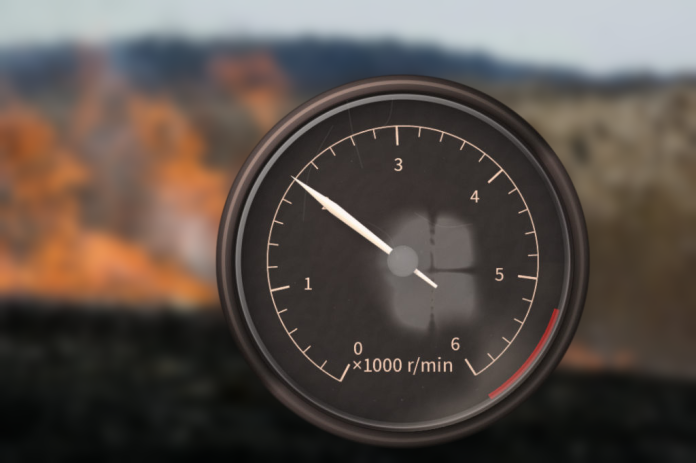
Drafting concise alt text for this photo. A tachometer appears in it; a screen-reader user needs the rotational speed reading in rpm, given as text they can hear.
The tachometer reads 2000 rpm
